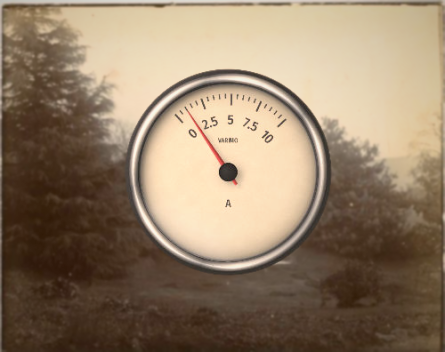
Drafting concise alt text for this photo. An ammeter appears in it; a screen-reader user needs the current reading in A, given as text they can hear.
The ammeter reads 1 A
